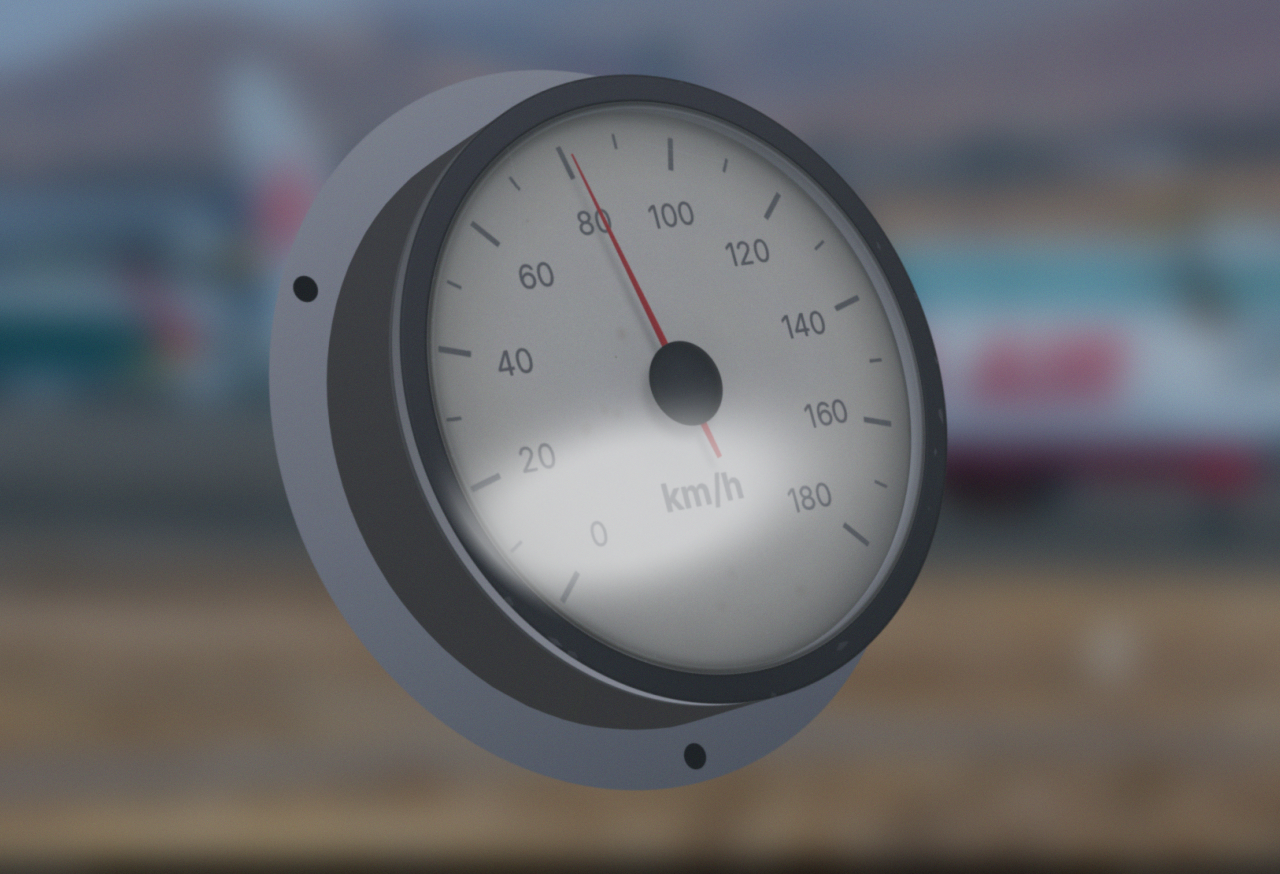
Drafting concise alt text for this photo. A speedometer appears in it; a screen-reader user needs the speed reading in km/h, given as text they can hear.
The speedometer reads 80 km/h
